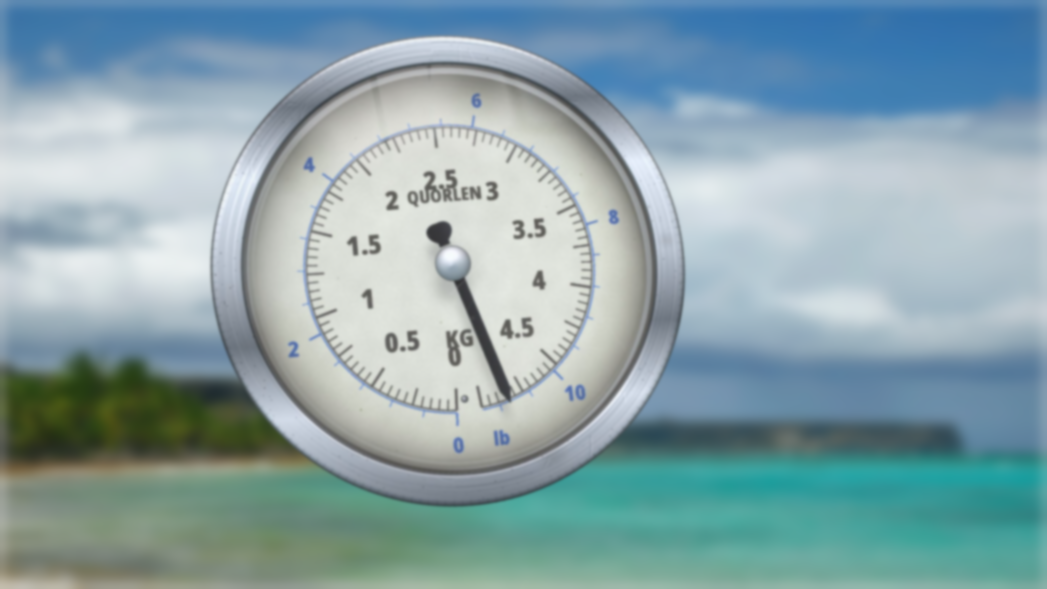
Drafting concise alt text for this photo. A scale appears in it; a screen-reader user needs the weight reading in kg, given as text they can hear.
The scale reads 4.85 kg
